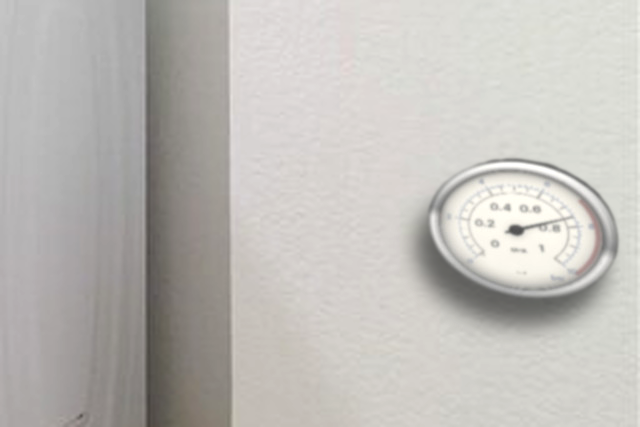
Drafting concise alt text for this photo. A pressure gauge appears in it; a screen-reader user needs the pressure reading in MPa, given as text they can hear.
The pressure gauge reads 0.75 MPa
